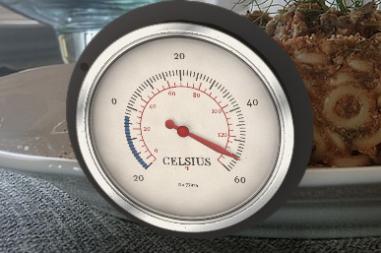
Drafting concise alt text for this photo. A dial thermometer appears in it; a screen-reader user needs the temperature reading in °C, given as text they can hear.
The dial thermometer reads 55 °C
